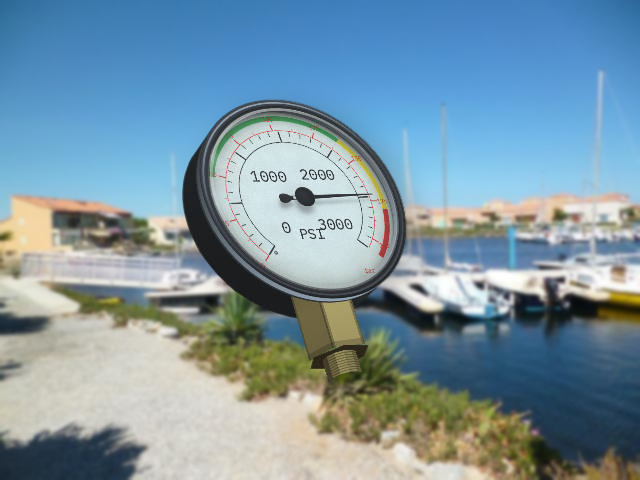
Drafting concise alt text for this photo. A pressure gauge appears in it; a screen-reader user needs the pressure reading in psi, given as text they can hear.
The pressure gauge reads 2500 psi
